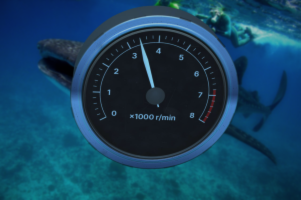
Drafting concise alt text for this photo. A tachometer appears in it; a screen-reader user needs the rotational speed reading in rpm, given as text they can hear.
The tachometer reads 3400 rpm
